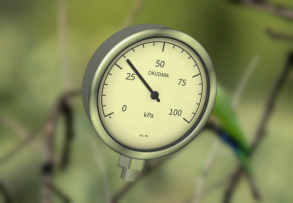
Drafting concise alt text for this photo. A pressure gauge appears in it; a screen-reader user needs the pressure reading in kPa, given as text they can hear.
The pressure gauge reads 30 kPa
